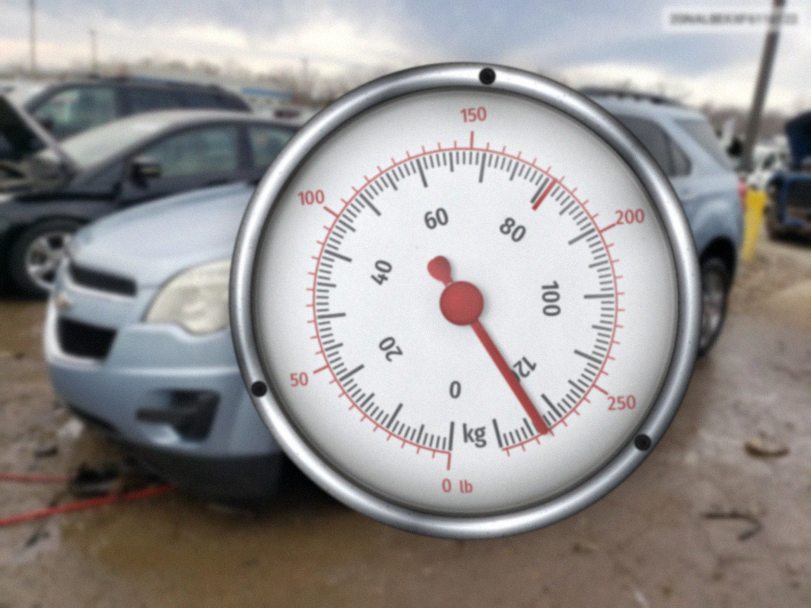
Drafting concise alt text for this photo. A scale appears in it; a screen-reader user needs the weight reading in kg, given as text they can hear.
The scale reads 123 kg
